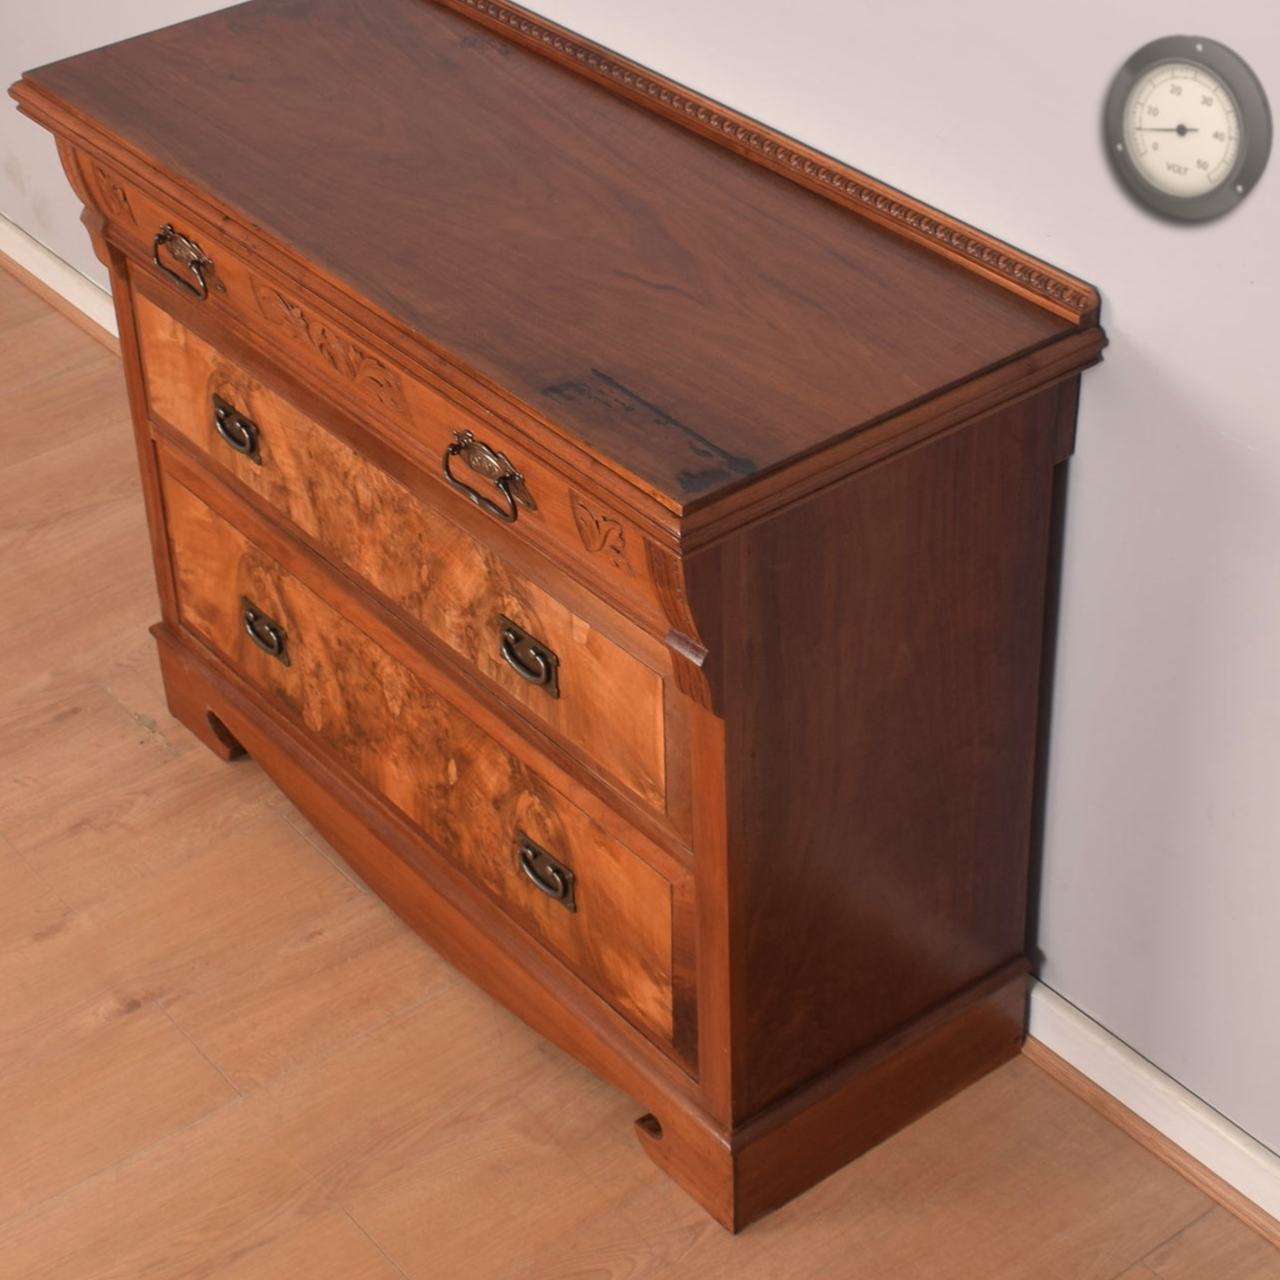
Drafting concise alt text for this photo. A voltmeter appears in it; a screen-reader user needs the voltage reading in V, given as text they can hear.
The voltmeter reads 5 V
